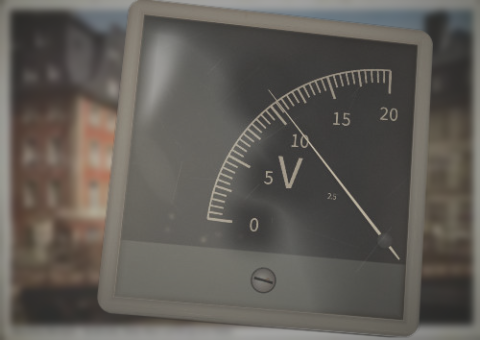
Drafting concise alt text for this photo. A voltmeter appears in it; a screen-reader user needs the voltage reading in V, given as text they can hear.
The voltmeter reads 10.5 V
